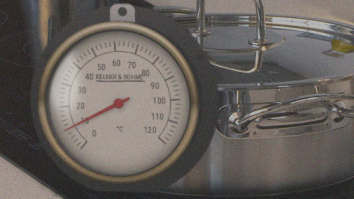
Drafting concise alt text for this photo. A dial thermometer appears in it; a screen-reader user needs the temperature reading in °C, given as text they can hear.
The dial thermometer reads 10 °C
